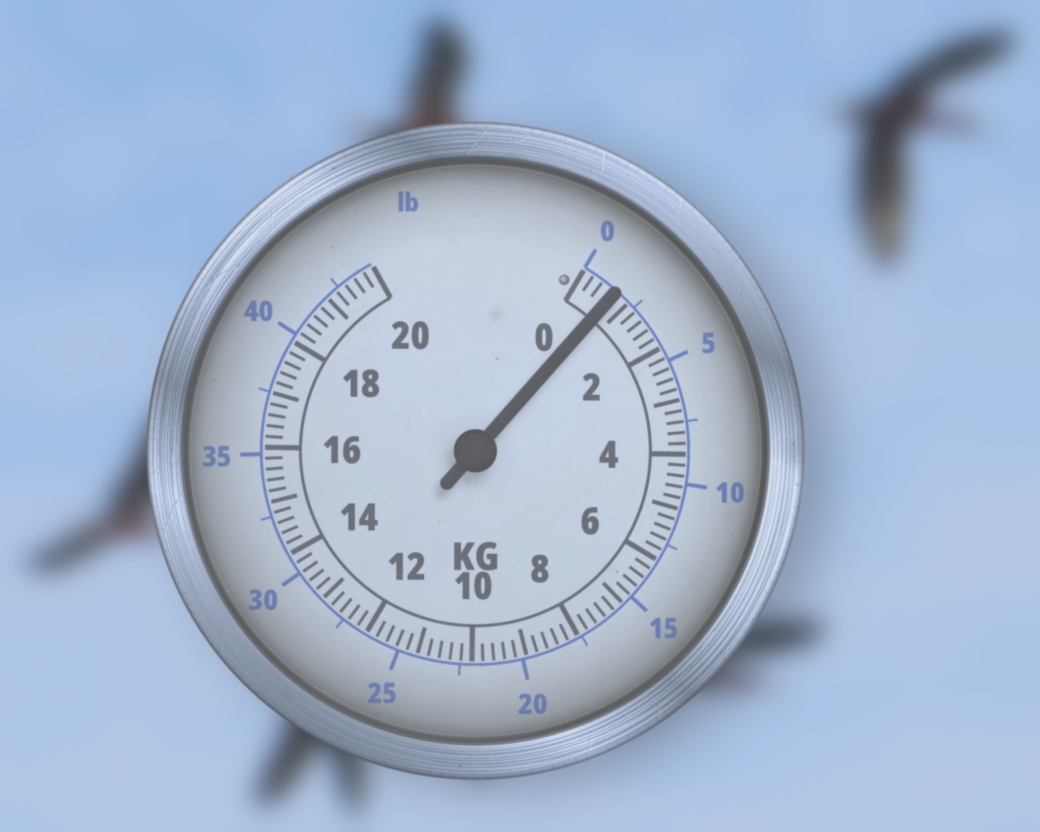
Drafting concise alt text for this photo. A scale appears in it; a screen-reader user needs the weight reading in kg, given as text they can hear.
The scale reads 0.7 kg
